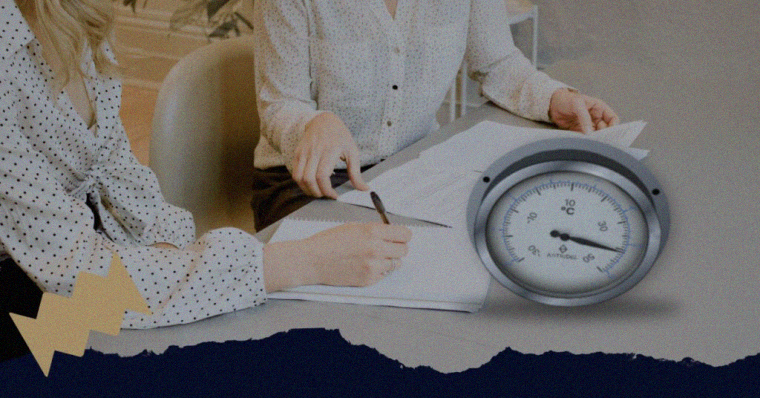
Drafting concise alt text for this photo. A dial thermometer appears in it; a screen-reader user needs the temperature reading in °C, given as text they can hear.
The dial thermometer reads 40 °C
